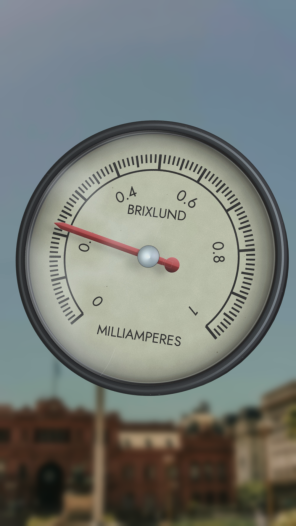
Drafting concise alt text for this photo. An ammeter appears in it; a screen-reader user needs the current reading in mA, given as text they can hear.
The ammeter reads 0.22 mA
